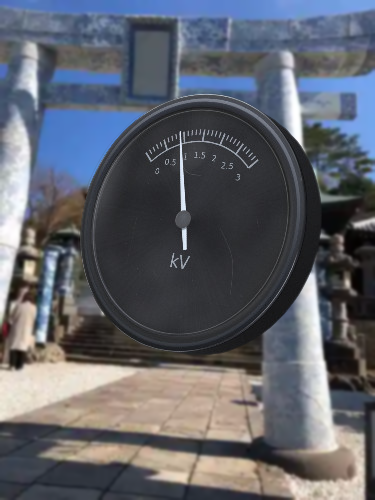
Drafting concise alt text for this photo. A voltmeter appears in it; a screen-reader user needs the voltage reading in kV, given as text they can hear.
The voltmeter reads 1 kV
